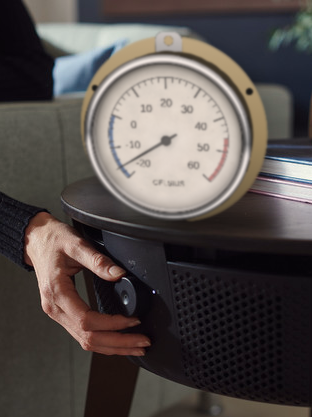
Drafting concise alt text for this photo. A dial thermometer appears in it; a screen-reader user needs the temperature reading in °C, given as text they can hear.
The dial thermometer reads -16 °C
